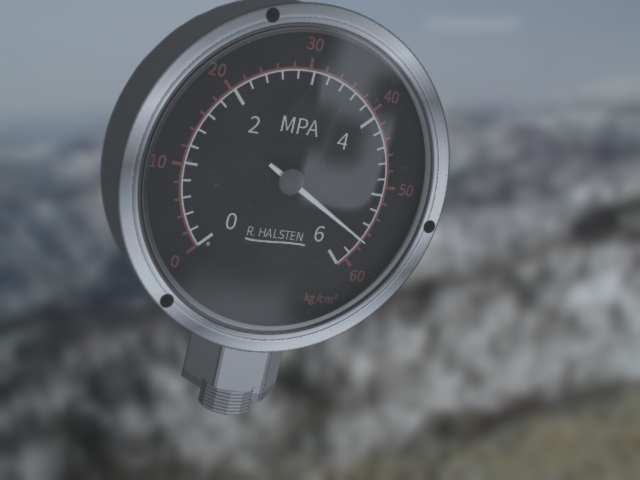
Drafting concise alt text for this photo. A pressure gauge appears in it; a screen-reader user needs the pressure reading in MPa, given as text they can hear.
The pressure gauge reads 5.6 MPa
